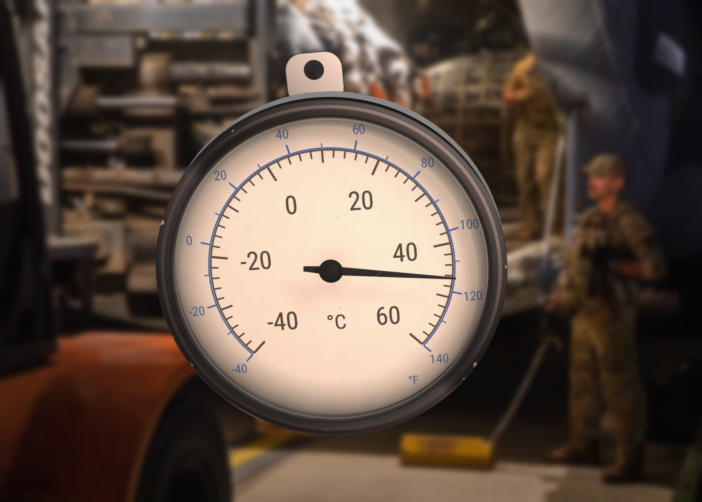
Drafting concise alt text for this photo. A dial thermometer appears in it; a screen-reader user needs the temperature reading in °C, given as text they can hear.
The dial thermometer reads 46 °C
